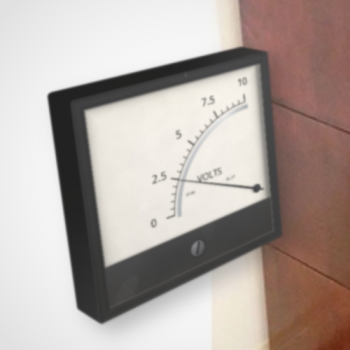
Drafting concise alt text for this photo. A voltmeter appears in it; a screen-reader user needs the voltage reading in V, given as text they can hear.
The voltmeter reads 2.5 V
